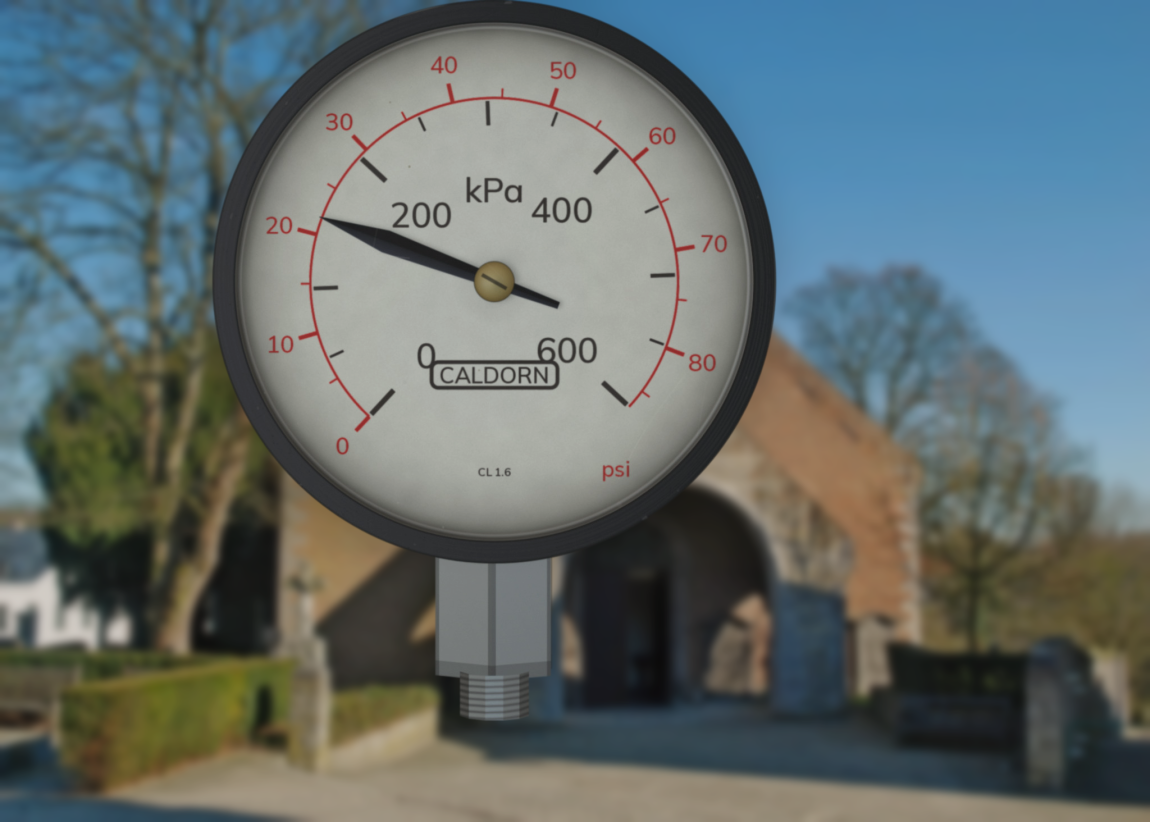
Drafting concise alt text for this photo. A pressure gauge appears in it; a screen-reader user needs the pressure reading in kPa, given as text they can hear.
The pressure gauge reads 150 kPa
